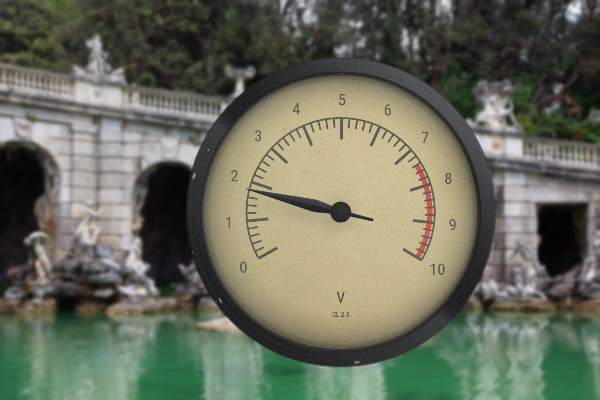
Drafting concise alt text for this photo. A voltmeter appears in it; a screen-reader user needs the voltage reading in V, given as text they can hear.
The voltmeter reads 1.8 V
